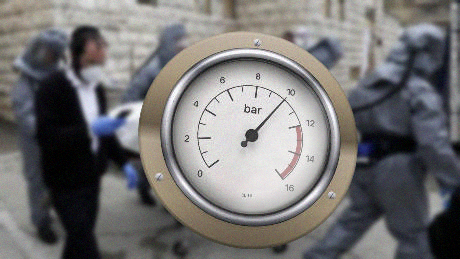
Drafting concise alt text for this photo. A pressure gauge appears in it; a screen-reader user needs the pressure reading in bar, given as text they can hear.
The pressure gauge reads 10 bar
